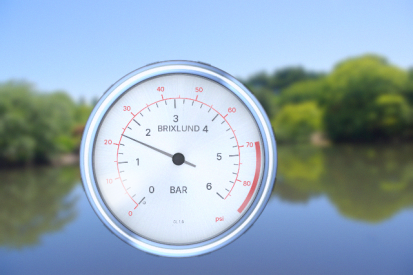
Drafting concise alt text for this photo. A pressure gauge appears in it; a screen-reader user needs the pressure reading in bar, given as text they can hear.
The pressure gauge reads 1.6 bar
